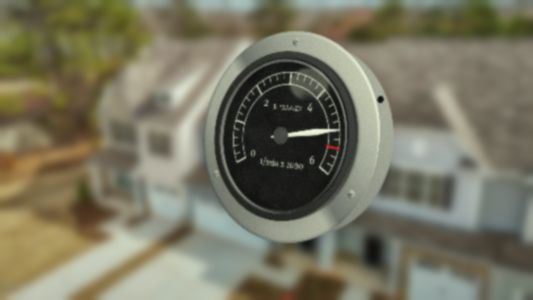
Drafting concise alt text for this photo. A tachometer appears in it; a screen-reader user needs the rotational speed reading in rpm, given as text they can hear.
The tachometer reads 5000 rpm
